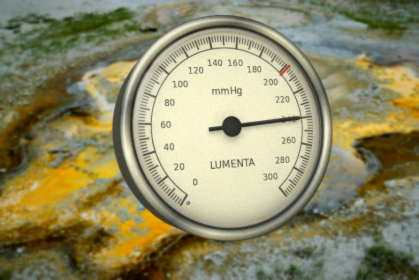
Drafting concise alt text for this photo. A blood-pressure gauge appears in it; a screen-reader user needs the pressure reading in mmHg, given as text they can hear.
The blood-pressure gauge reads 240 mmHg
